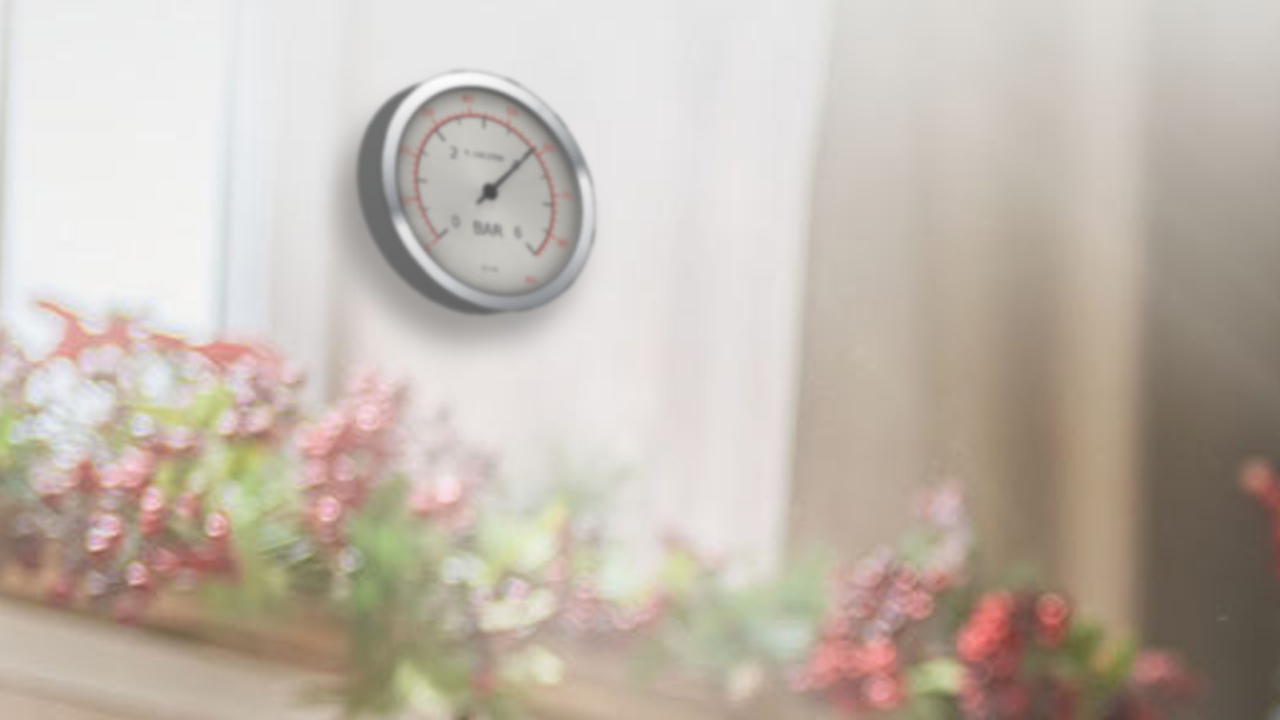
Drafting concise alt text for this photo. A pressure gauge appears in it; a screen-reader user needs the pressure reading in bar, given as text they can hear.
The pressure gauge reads 4 bar
